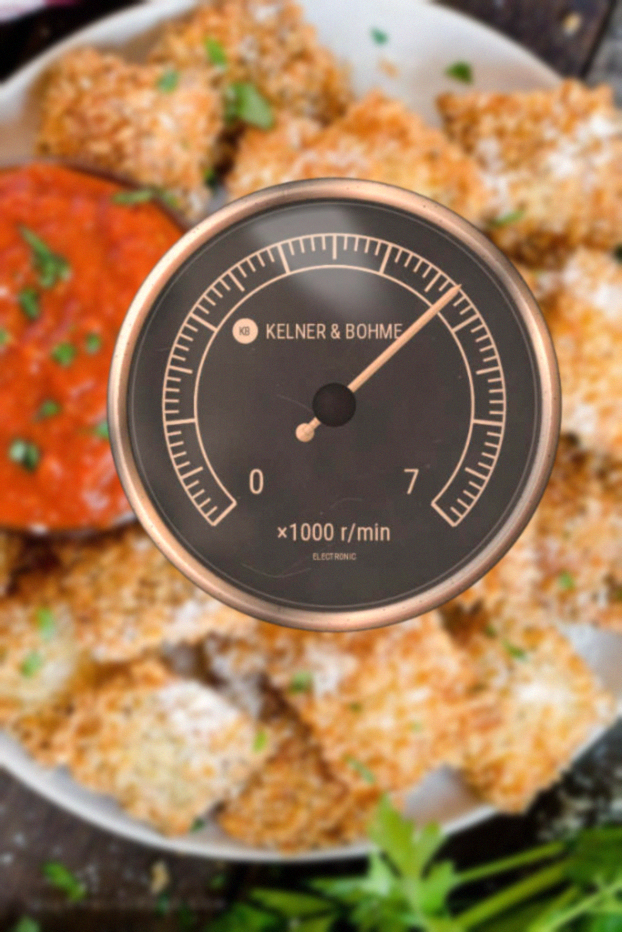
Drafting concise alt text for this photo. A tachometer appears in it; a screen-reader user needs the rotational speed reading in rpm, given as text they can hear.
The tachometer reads 4700 rpm
